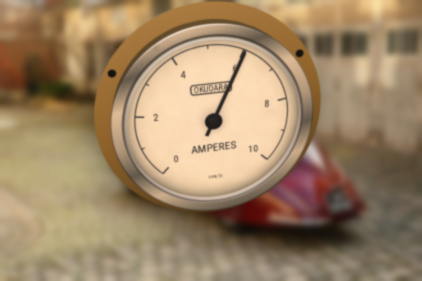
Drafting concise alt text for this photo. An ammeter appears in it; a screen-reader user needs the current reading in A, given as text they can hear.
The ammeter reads 6 A
